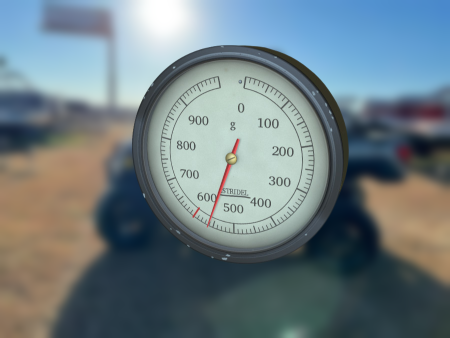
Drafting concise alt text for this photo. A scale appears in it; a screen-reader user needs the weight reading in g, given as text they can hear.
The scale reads 560 g
